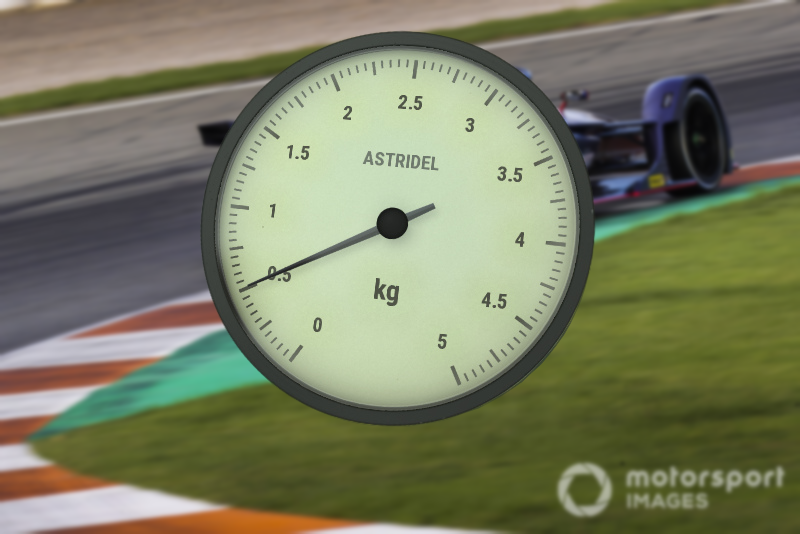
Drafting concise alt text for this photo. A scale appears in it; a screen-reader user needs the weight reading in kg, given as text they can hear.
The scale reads 0.5 kg
